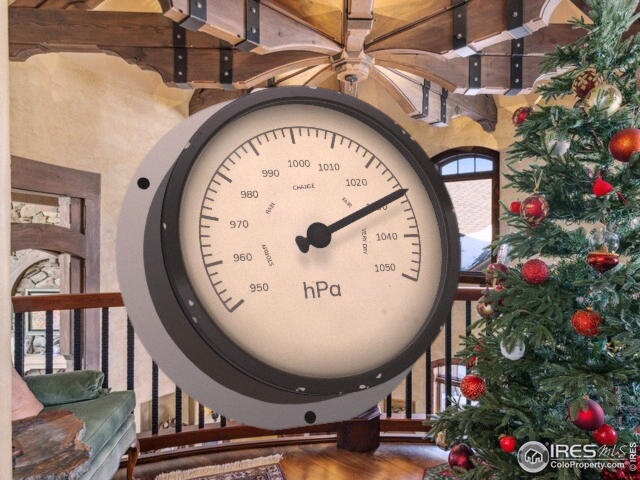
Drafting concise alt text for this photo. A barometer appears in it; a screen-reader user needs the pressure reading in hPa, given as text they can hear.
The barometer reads 1030 hPa
